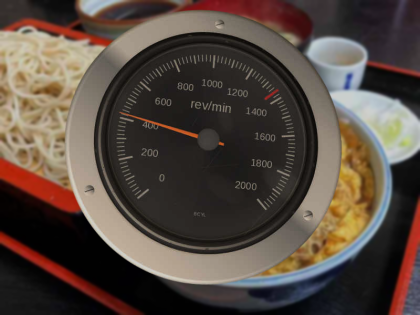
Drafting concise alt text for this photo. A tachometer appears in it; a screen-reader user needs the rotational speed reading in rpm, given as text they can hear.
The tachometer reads 420 rpm
